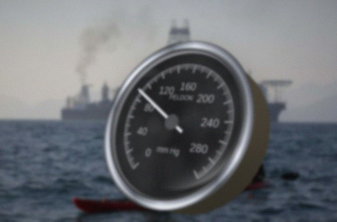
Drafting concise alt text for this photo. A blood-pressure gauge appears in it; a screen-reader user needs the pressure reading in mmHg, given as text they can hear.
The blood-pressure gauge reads 90 mmHg
